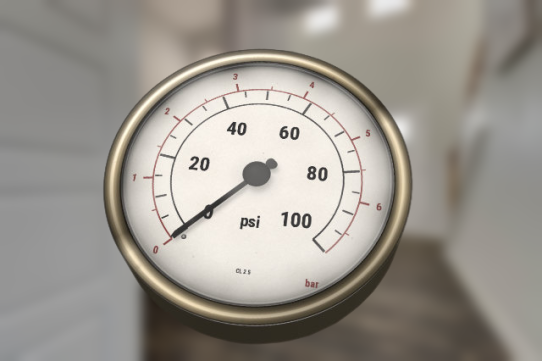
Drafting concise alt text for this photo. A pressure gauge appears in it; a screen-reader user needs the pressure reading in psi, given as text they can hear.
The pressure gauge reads 0 psi
